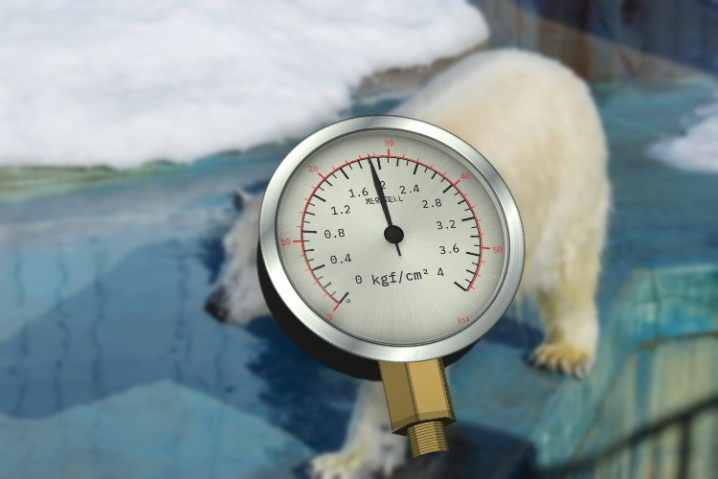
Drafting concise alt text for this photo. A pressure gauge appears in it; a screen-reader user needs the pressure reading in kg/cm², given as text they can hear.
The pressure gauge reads 1.9 kg/cm²
